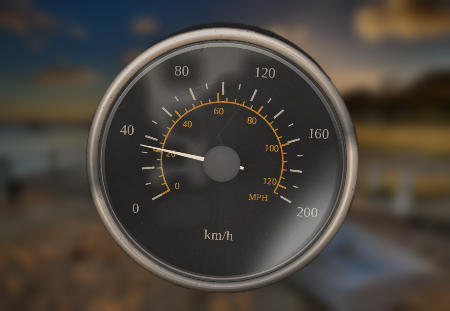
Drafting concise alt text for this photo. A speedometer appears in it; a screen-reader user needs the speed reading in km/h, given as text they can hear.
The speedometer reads 35 km/h
